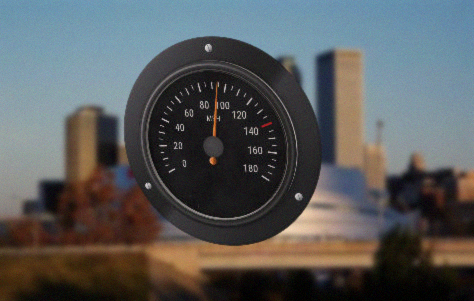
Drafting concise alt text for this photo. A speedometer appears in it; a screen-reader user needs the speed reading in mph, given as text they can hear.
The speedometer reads 95 mph
